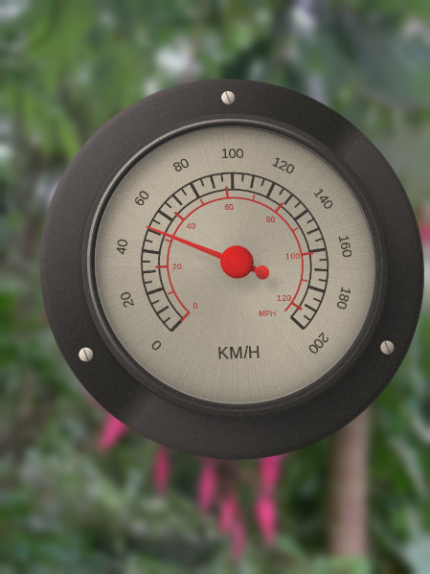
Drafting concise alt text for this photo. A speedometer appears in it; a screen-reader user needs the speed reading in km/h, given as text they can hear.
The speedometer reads 50 km/h
